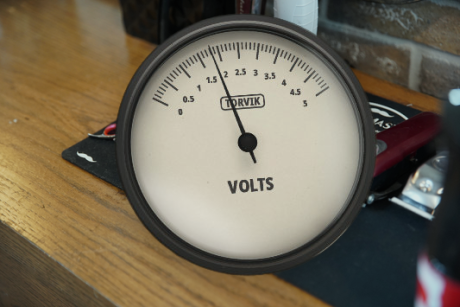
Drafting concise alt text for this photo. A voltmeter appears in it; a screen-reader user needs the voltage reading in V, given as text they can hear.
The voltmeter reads 1.8 V
